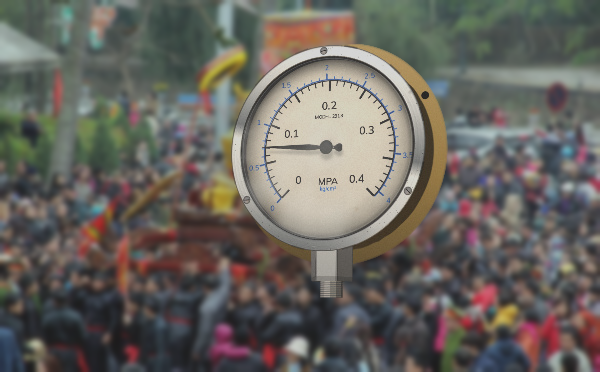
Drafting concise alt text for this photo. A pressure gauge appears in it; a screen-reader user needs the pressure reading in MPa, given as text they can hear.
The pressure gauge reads 0.07 MPa
